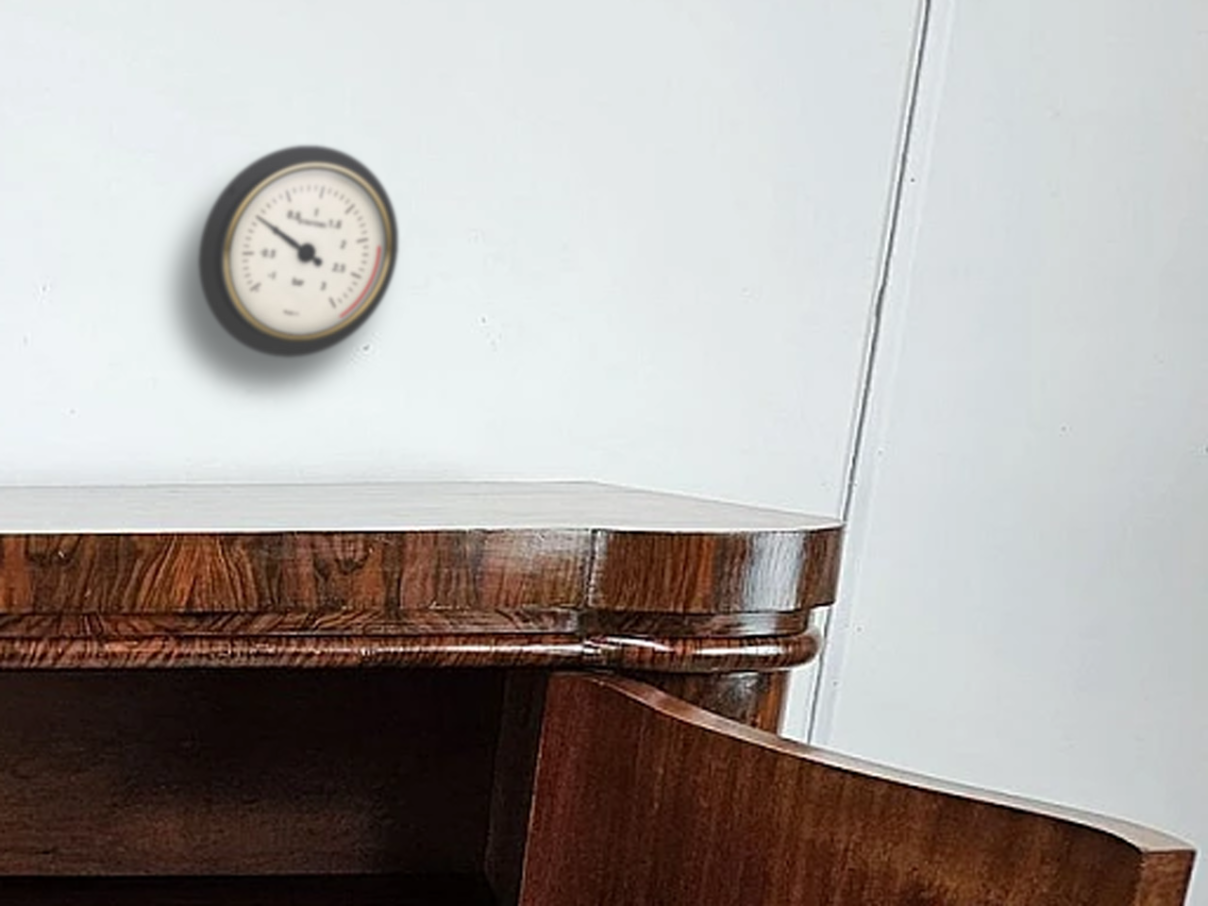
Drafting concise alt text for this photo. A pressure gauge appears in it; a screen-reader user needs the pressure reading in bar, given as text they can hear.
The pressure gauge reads 0 bar
